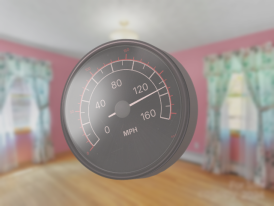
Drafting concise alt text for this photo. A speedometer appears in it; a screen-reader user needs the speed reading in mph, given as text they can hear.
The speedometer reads 135 mph
